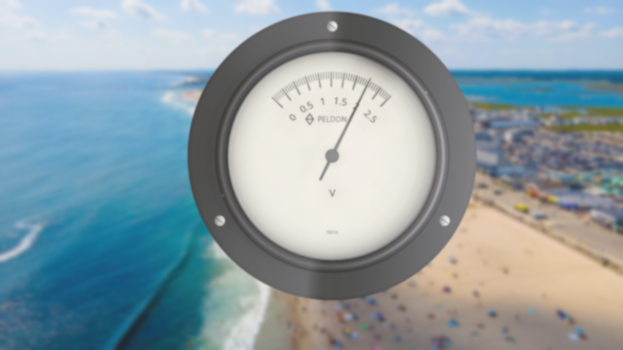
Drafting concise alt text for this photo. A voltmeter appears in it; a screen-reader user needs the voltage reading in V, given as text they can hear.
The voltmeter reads 2 V
